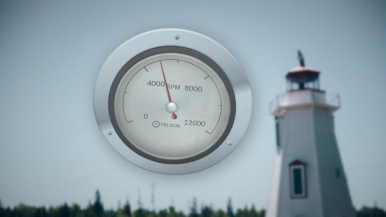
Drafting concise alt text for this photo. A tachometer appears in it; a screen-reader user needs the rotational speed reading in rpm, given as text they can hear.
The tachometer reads 5000 rpm
